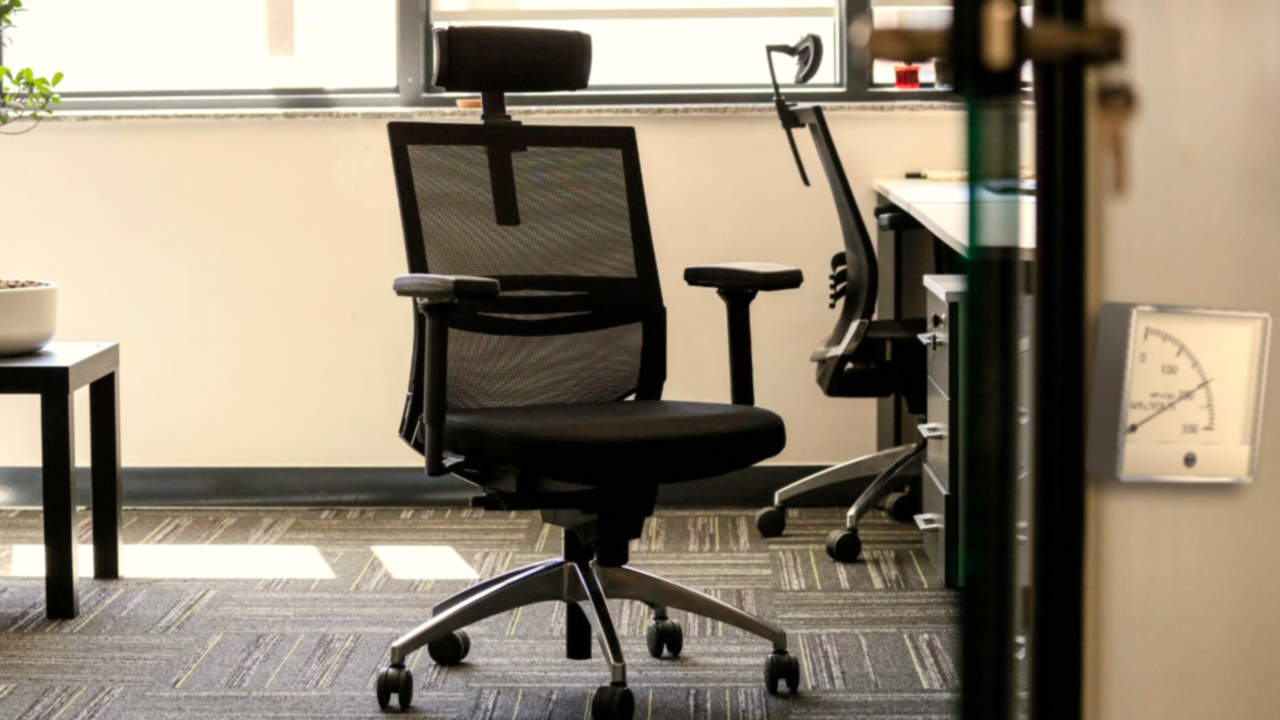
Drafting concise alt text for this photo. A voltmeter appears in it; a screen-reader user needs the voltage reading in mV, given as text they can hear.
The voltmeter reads 200 mV
